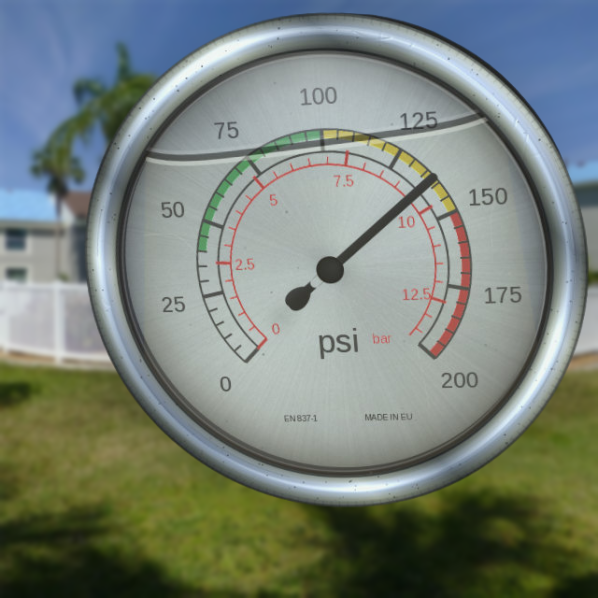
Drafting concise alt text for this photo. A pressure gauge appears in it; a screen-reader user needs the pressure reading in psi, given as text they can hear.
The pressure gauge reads 137.5 psi
